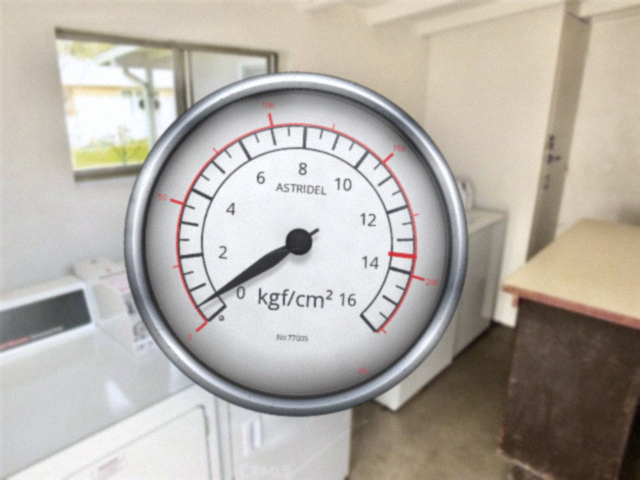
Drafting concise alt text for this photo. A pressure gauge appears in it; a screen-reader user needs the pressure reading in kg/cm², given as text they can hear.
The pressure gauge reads 0.5 kg/cm²
